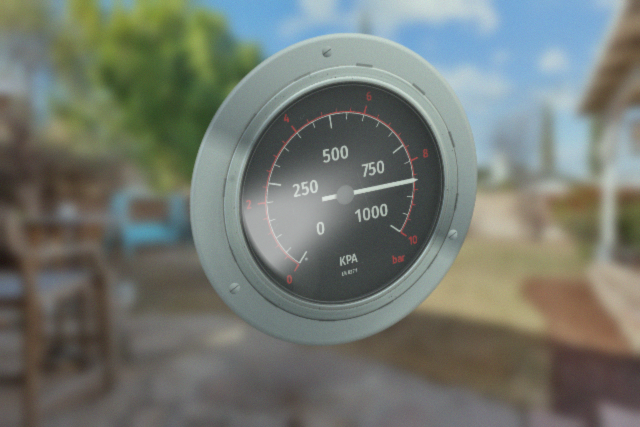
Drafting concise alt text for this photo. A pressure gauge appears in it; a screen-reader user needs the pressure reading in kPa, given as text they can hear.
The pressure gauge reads 850 kPa
